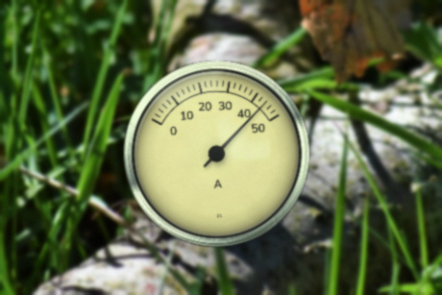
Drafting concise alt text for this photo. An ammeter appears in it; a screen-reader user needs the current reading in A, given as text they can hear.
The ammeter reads 44 A
